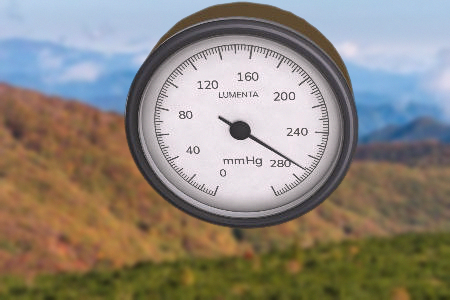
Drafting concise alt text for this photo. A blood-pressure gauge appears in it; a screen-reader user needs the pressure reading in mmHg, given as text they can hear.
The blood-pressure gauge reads 270 mmHg
